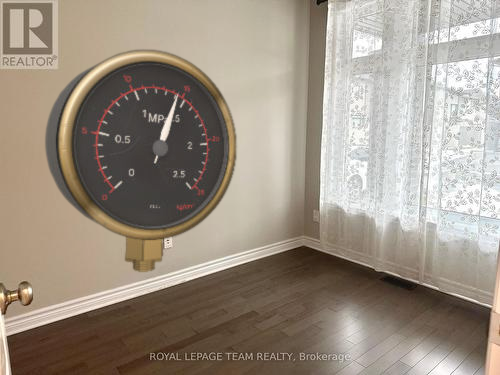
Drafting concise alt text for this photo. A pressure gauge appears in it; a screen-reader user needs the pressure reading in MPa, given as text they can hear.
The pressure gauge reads 1.4 MPa
